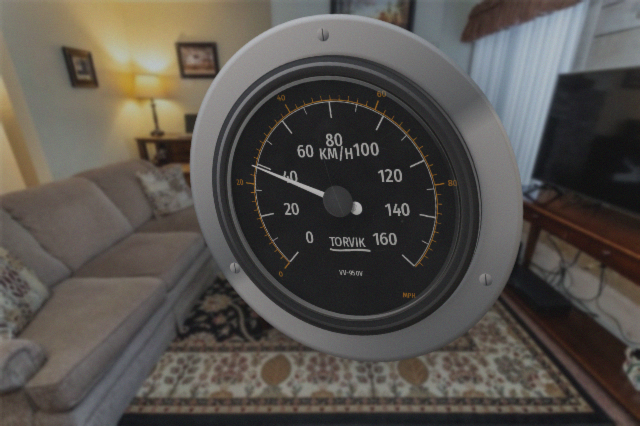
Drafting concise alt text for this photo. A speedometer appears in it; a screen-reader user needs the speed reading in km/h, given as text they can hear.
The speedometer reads 40 km/h
